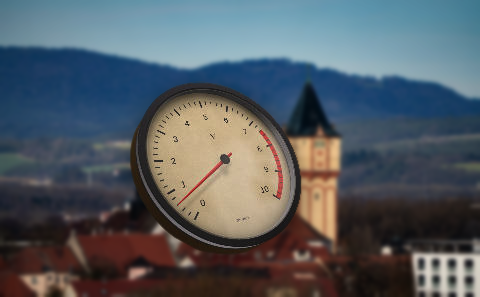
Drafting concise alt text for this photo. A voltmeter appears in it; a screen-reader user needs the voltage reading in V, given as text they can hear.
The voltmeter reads 0.6 V
